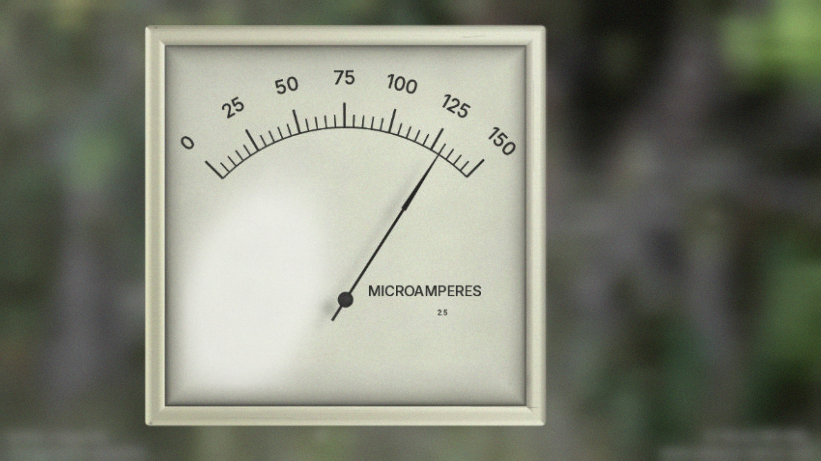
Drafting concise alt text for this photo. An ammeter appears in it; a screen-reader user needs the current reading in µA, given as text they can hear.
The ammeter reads 130 µA
